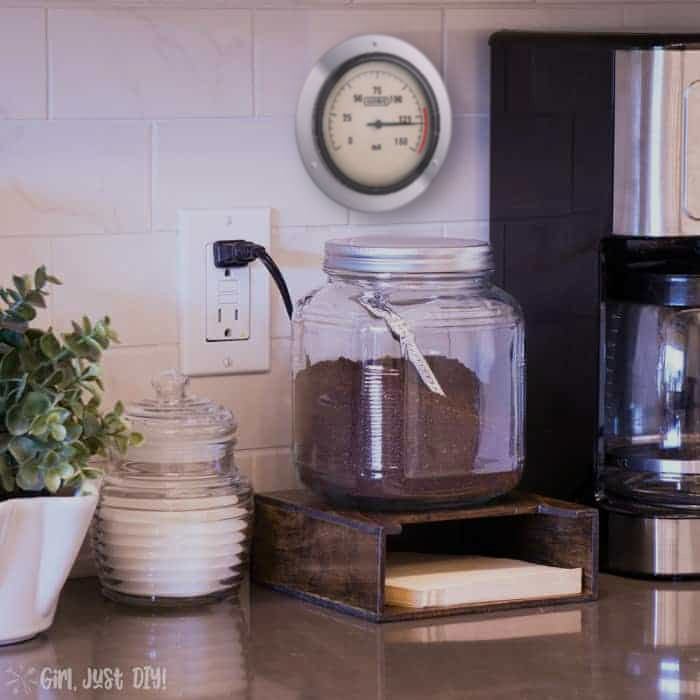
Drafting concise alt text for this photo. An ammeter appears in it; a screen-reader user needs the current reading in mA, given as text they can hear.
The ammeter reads 130 mA
